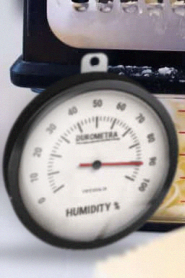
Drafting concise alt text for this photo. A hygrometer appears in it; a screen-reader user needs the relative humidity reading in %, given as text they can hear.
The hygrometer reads 90 %
